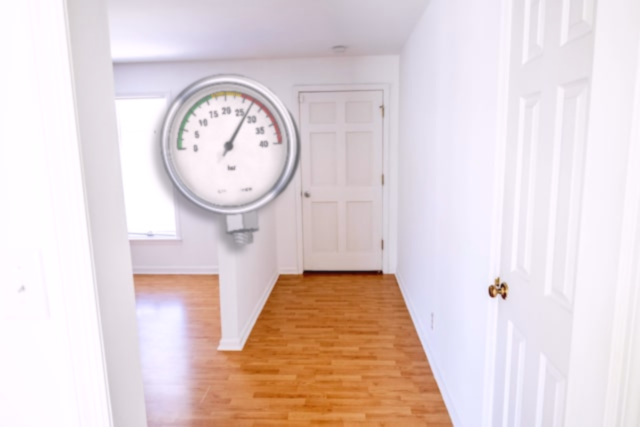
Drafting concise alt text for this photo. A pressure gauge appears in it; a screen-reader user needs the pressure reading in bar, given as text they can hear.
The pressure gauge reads 27.5 bar
